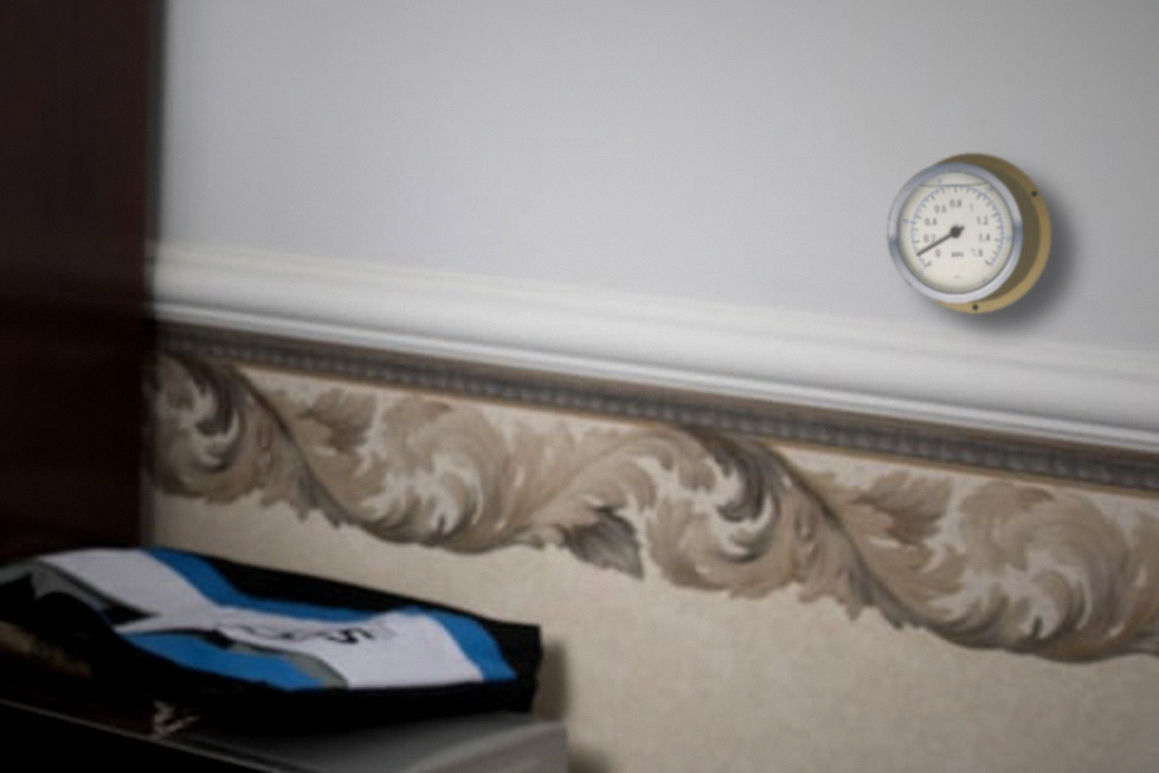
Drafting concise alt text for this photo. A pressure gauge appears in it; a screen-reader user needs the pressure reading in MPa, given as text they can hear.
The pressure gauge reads 0.1 MPa
